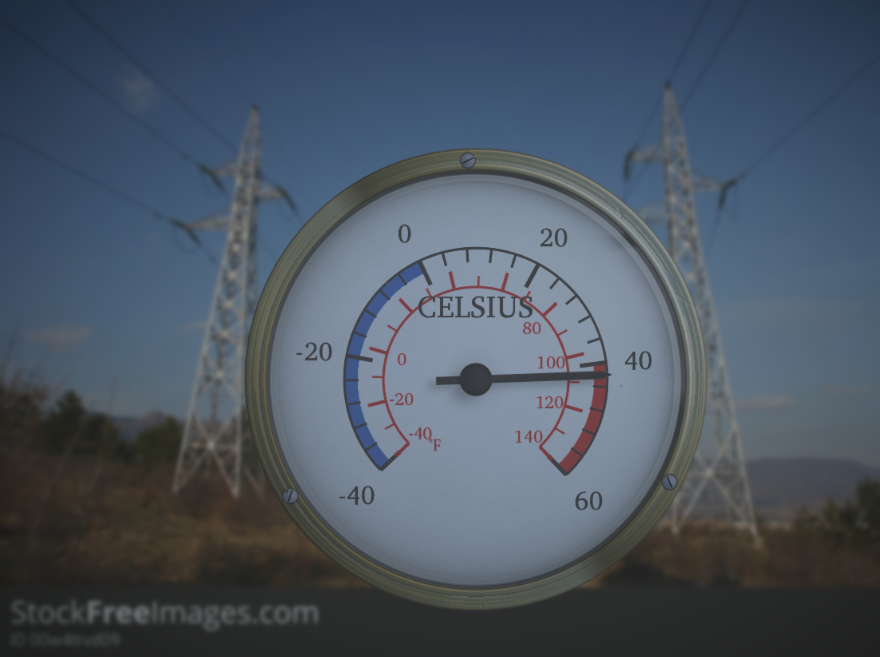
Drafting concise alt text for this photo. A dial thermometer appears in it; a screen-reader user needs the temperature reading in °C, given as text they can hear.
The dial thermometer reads 42 °C
